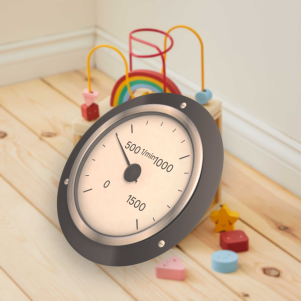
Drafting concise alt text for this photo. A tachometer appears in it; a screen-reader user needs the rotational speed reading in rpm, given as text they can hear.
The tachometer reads 400 rpm
